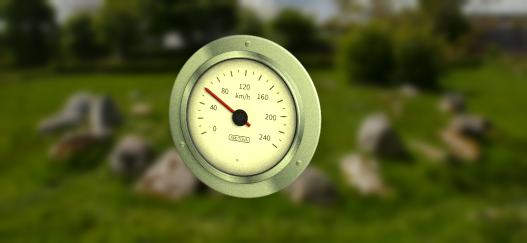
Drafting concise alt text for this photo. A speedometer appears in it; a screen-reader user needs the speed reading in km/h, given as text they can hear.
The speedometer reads 60 km/h
